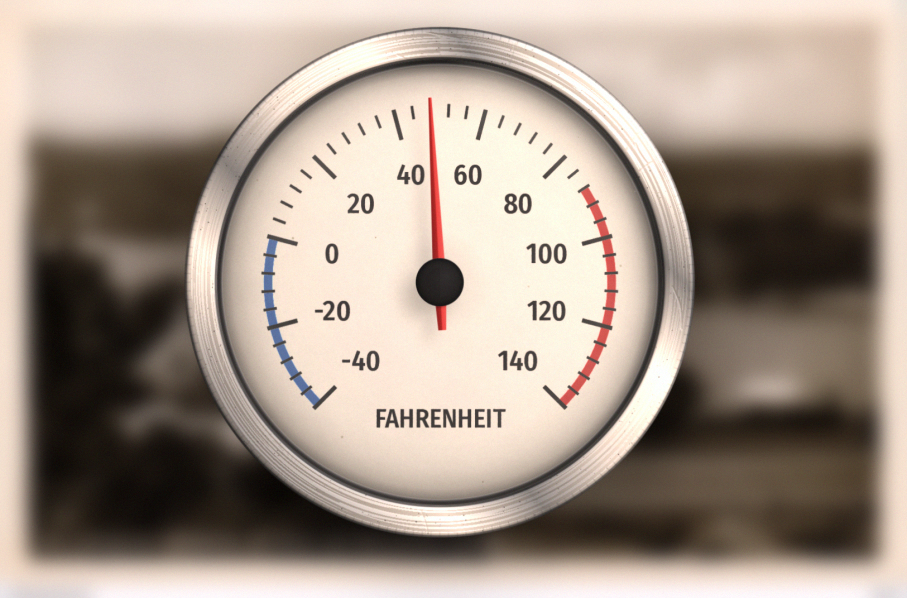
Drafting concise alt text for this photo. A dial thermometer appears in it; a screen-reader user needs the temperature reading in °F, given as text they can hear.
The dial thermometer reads 48 °F
